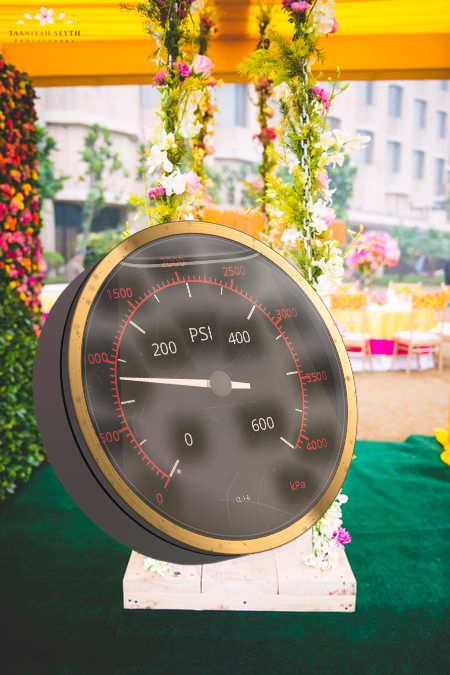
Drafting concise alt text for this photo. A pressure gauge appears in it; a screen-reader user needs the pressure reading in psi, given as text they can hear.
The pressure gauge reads 125 psi
